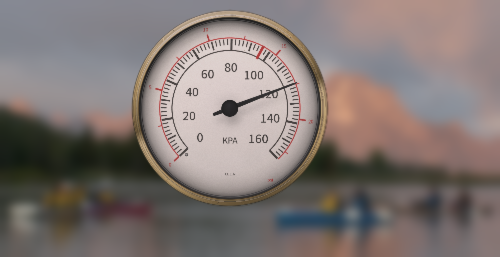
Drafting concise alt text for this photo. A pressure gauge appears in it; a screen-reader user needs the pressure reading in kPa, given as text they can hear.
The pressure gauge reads 120 kPa
